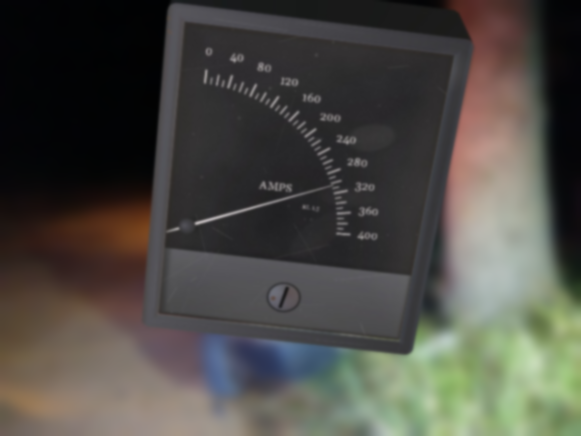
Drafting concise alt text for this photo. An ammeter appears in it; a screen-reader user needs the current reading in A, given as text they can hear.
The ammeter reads 300 A
